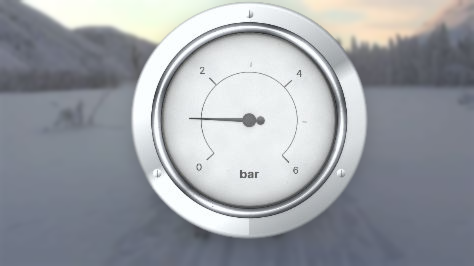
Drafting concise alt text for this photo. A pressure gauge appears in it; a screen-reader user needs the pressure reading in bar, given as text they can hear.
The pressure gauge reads 1 bar
